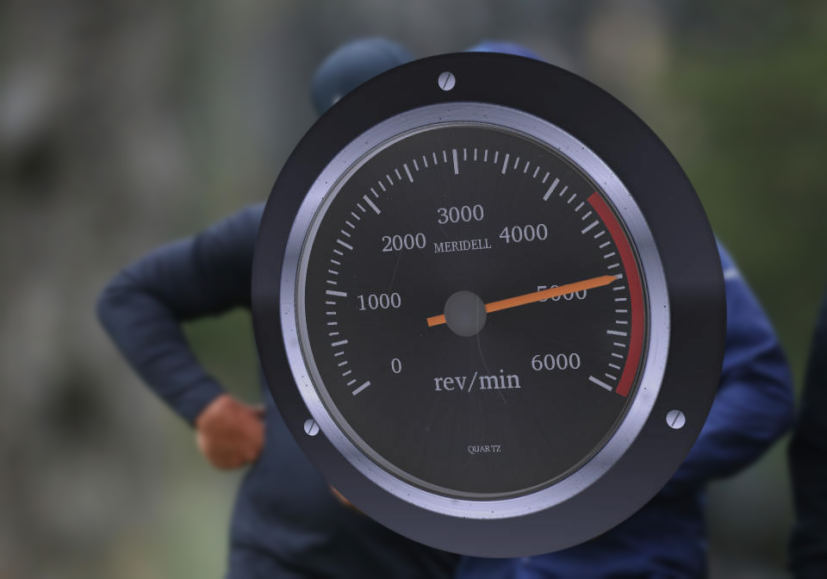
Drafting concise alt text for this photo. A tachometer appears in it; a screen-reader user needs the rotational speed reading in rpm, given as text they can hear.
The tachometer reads 5000 rpm
